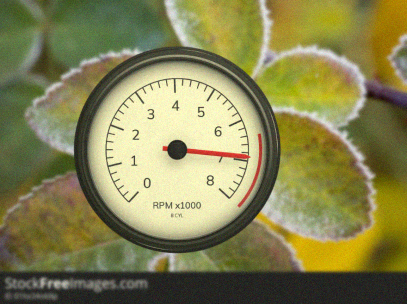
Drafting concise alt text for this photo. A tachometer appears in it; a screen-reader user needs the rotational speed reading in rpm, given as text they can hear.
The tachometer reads 6900 rpm
